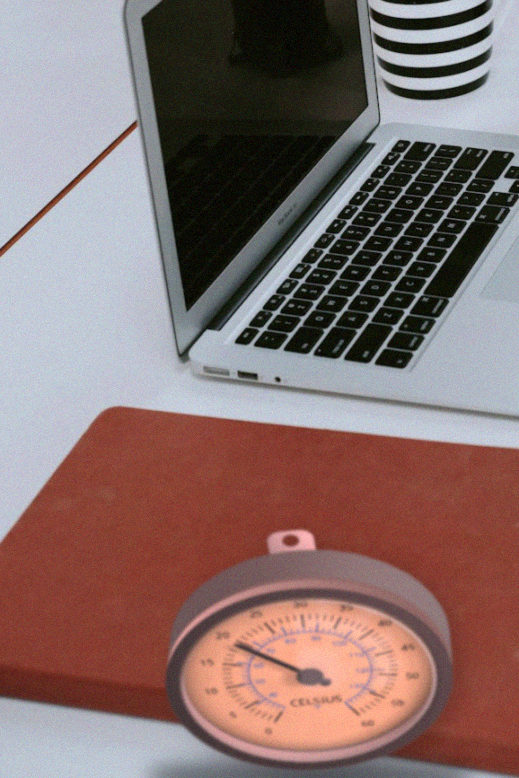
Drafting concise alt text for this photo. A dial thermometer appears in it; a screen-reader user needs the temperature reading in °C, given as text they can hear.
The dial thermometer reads 20 °C
